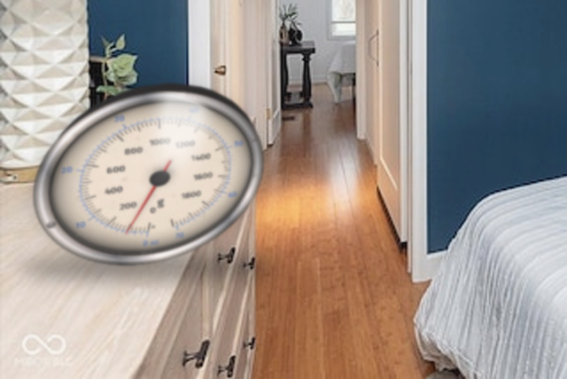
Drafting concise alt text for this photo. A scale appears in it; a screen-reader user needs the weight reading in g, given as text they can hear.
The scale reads 100 g
